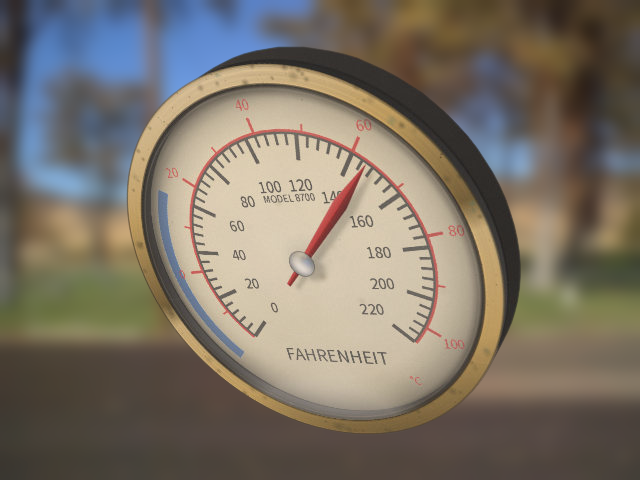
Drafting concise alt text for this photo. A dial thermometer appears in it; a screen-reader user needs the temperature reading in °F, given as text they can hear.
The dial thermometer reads 146 °F
